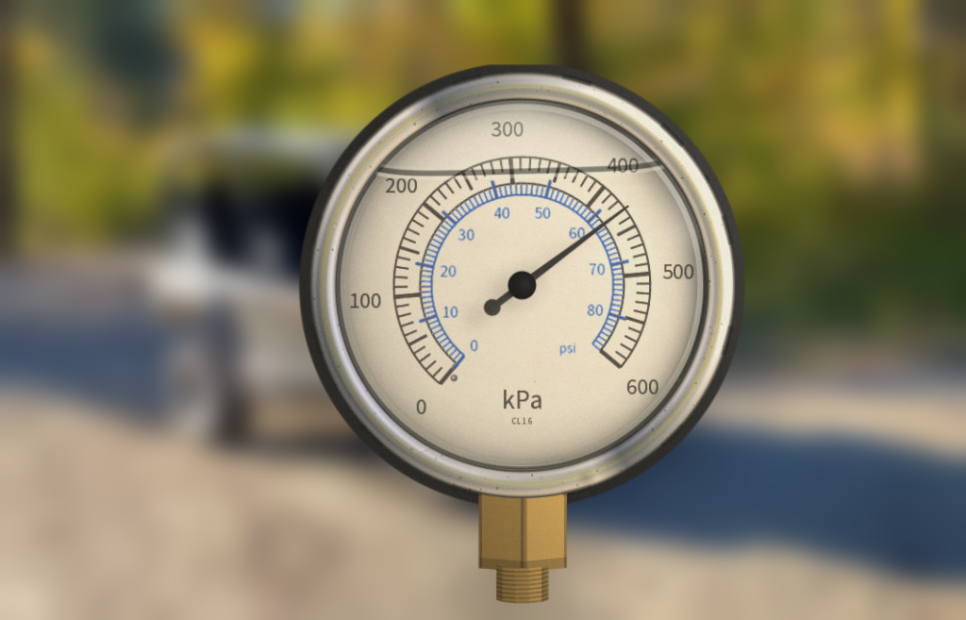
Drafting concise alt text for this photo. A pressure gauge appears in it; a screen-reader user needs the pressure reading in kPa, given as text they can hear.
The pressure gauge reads 430 kPa
